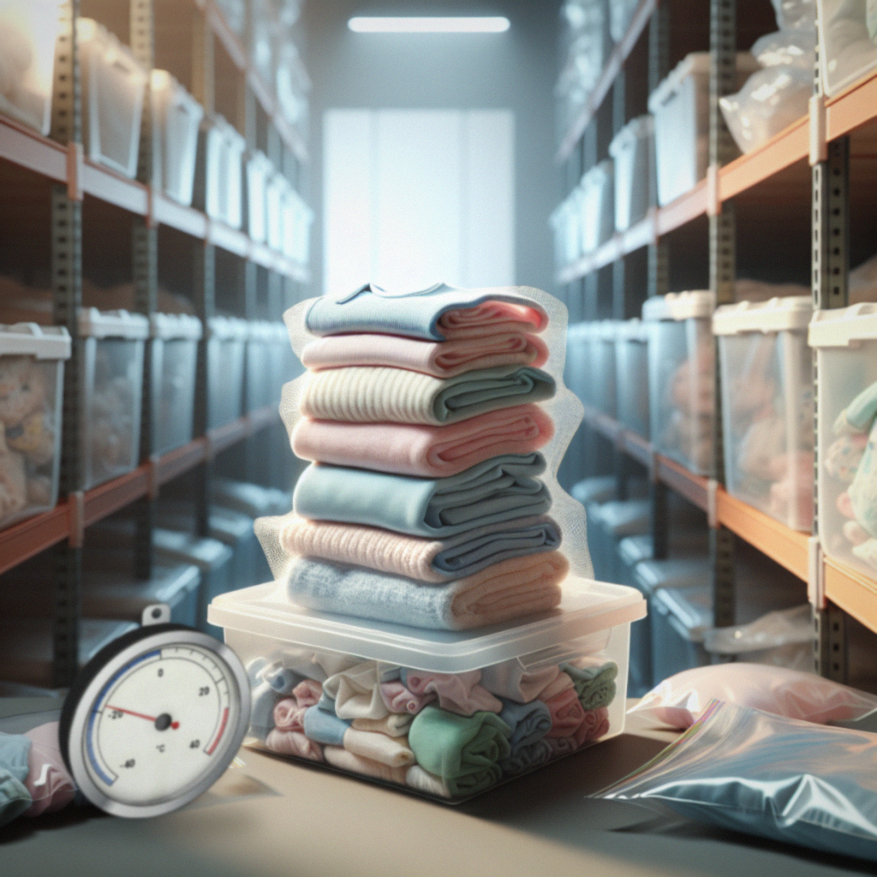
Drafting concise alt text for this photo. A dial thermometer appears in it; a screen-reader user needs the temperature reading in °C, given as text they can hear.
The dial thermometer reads -18 °C
